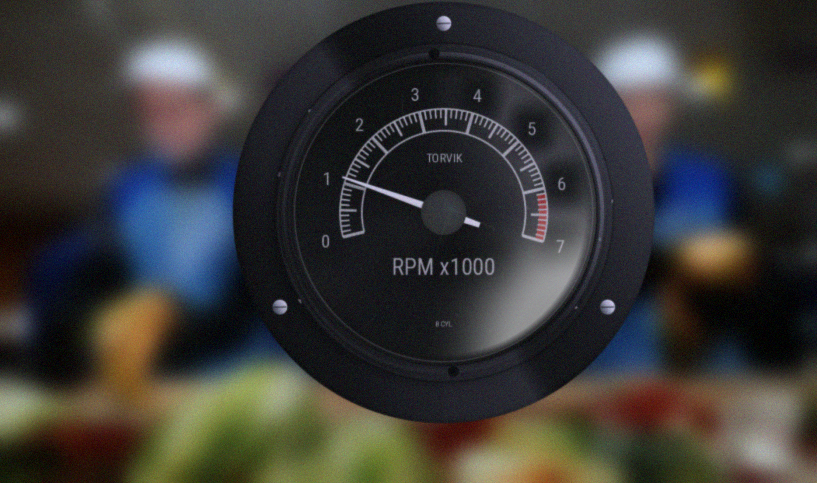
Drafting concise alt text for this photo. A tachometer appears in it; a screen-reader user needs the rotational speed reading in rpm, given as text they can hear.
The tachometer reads 1100 rpm
